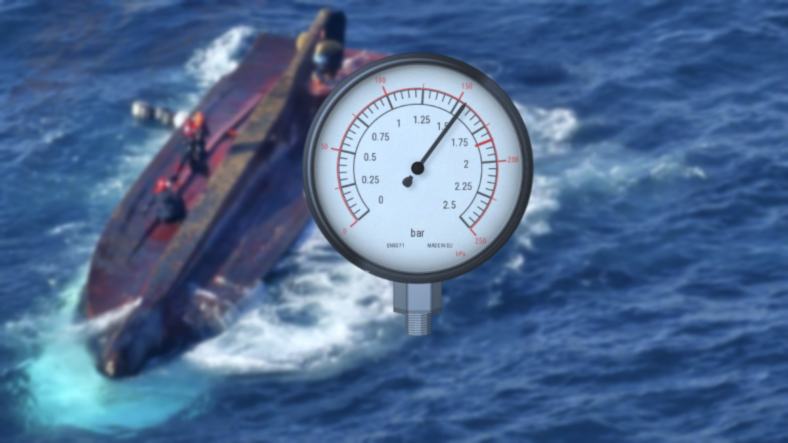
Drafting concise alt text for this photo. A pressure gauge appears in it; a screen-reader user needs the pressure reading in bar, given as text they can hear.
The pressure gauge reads 1.55 bar
